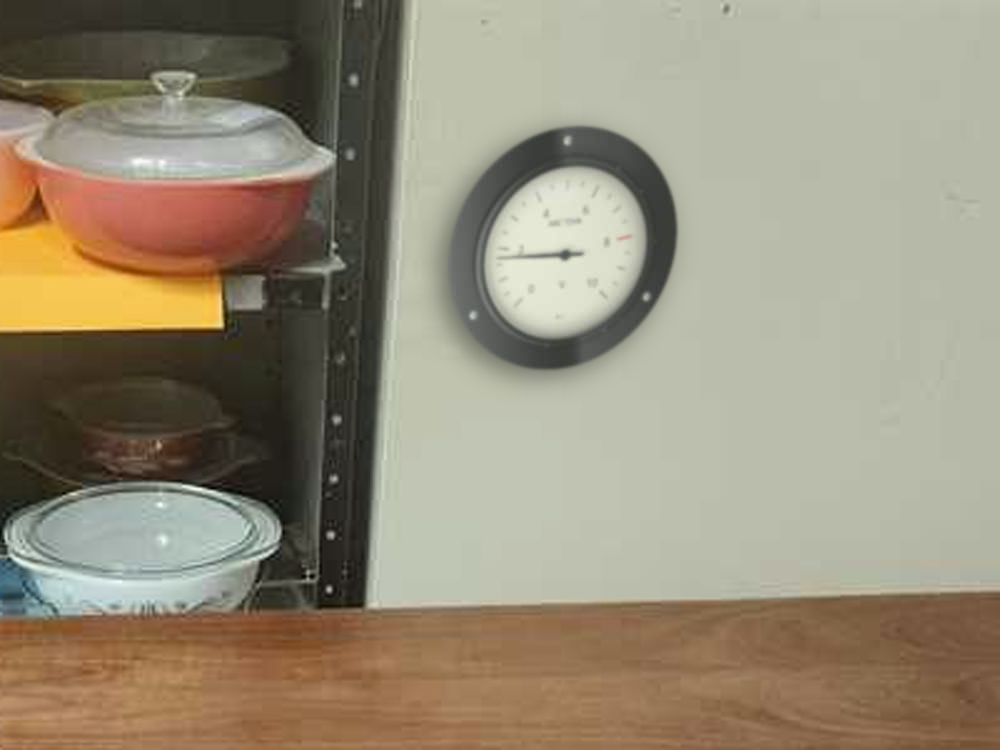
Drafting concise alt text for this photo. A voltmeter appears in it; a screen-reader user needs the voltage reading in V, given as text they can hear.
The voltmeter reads 1.75 V
